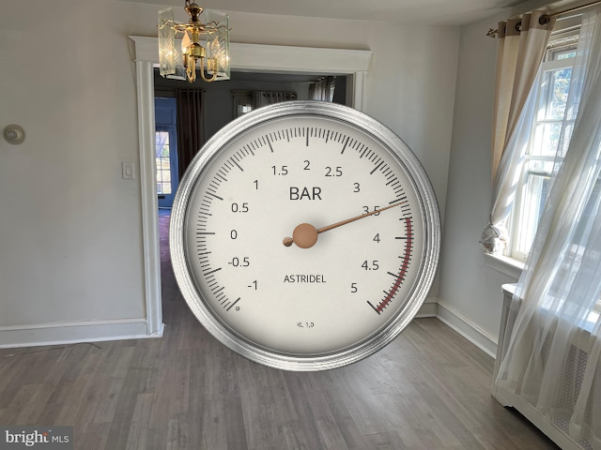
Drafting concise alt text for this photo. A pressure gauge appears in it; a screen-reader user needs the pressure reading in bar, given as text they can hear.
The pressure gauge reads 3.55 bar
